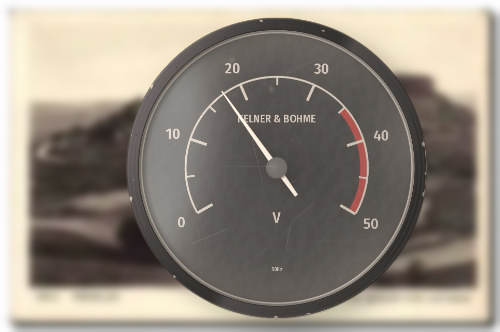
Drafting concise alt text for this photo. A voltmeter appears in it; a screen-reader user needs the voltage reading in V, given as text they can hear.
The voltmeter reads 17.5 V
